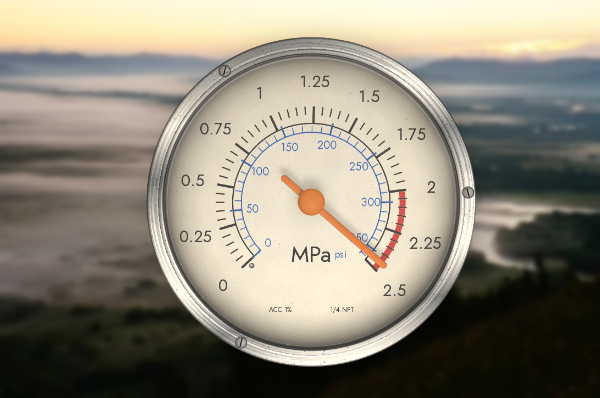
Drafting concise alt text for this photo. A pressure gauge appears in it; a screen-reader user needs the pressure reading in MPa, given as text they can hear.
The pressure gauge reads 2.45 MPa
